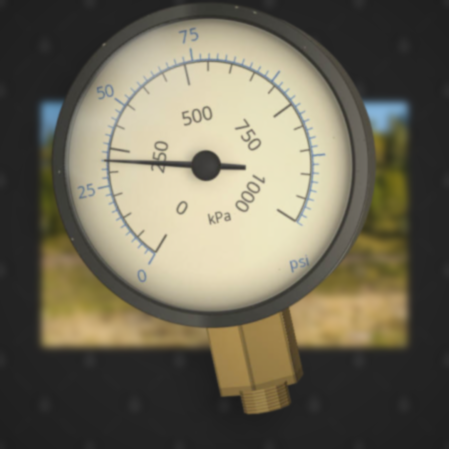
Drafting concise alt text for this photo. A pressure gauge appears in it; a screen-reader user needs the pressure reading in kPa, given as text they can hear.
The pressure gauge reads 225 kPa
